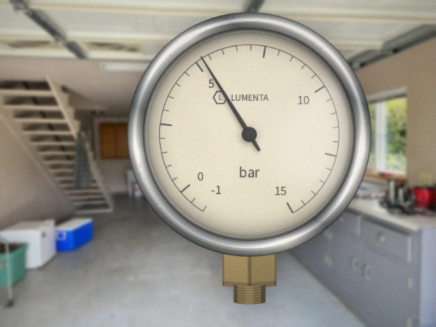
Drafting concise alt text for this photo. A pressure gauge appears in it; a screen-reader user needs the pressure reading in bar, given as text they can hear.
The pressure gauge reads 5.25 bar
